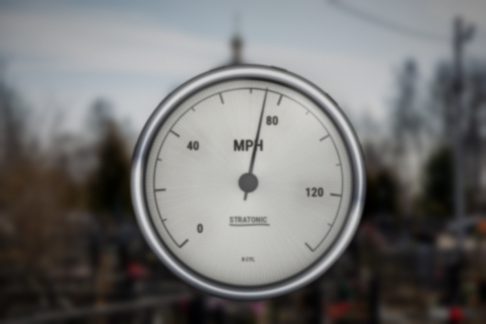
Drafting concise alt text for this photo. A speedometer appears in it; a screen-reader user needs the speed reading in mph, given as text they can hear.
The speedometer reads 75 mph
